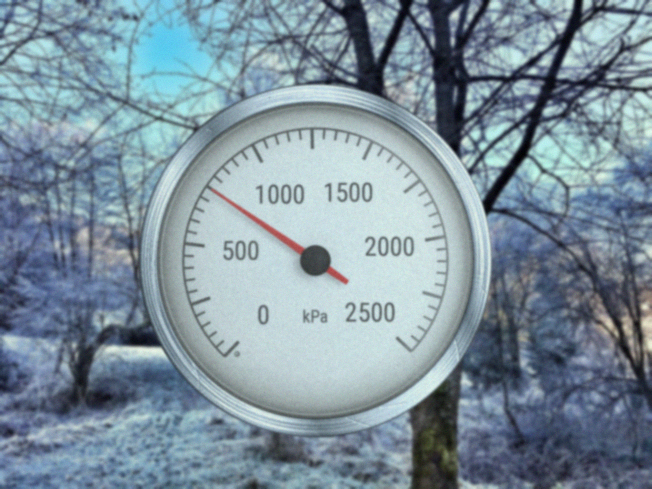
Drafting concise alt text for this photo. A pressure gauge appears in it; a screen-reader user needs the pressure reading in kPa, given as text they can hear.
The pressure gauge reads 750 kPa
